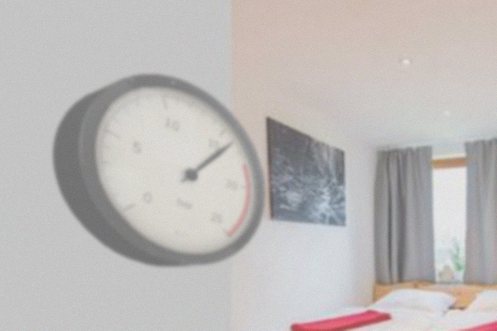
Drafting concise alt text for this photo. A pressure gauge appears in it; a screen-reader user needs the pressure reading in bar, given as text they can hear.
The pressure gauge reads 16 bar
